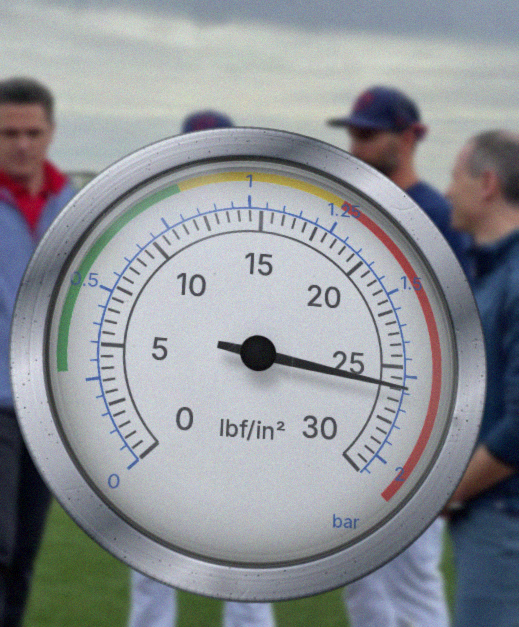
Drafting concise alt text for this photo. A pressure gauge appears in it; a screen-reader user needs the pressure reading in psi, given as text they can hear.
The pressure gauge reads 26 psi
